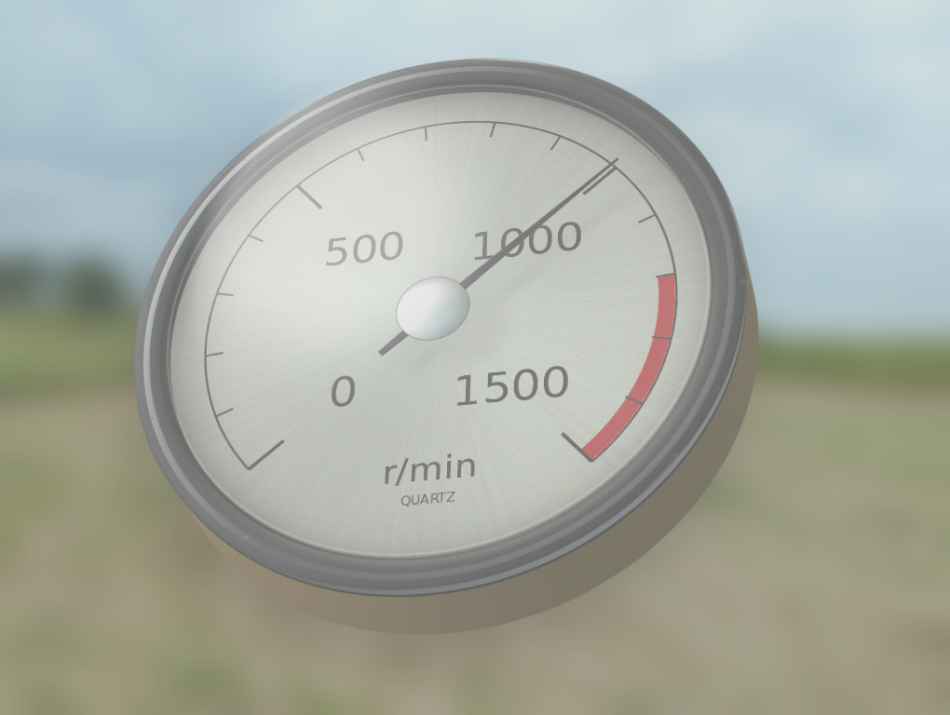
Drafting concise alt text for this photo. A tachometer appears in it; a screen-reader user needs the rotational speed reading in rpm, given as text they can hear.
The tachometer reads 1000 rpm
